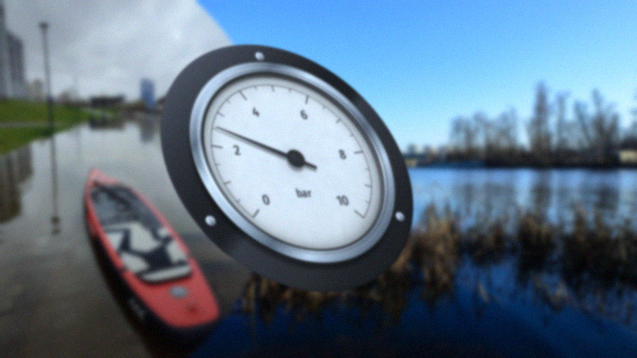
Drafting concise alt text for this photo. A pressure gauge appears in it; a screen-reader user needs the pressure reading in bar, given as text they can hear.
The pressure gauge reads 2.5 bar
